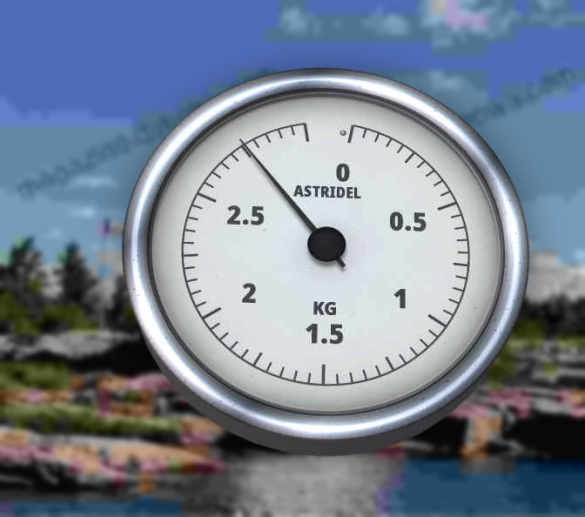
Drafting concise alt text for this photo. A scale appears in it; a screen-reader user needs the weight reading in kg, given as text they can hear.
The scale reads 2.75 kg
